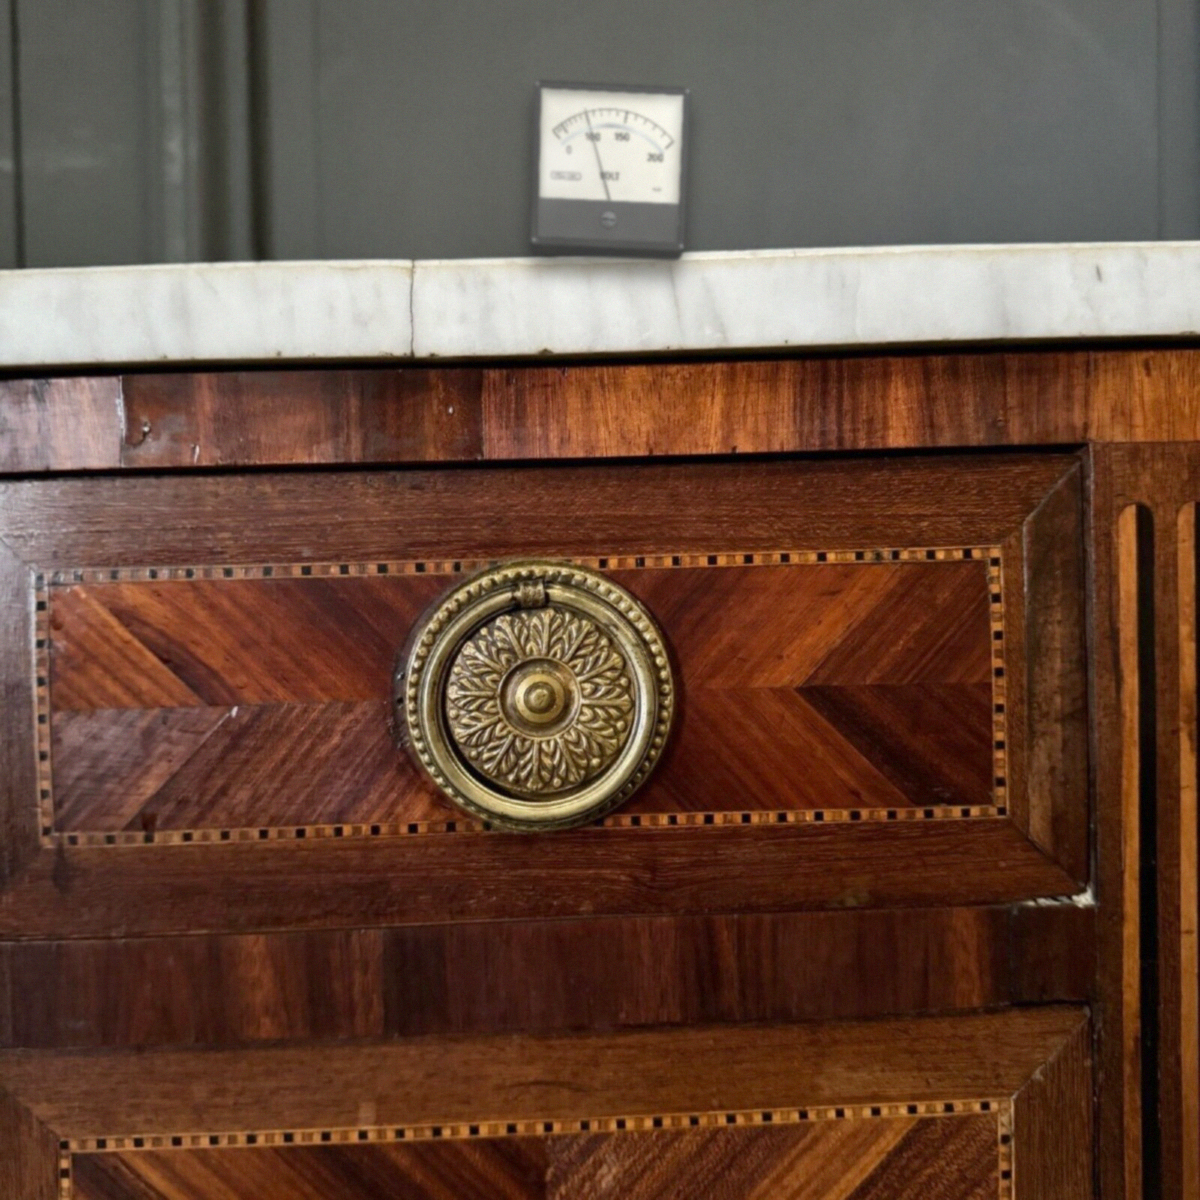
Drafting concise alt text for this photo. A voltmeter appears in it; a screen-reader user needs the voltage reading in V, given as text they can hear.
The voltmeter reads 100 V
